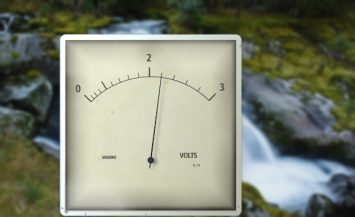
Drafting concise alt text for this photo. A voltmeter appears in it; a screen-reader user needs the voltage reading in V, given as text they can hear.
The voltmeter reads 2.2 V
